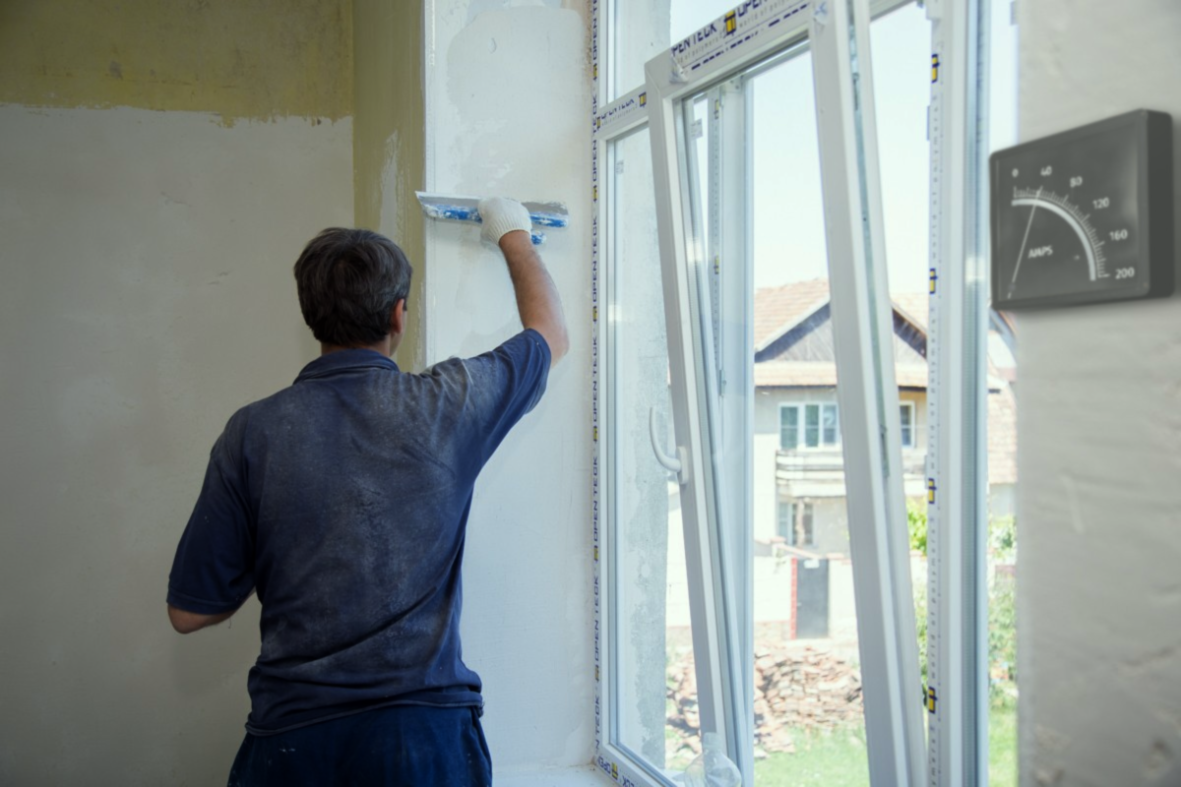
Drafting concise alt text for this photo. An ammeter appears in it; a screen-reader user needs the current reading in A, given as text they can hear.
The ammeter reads 40 A
